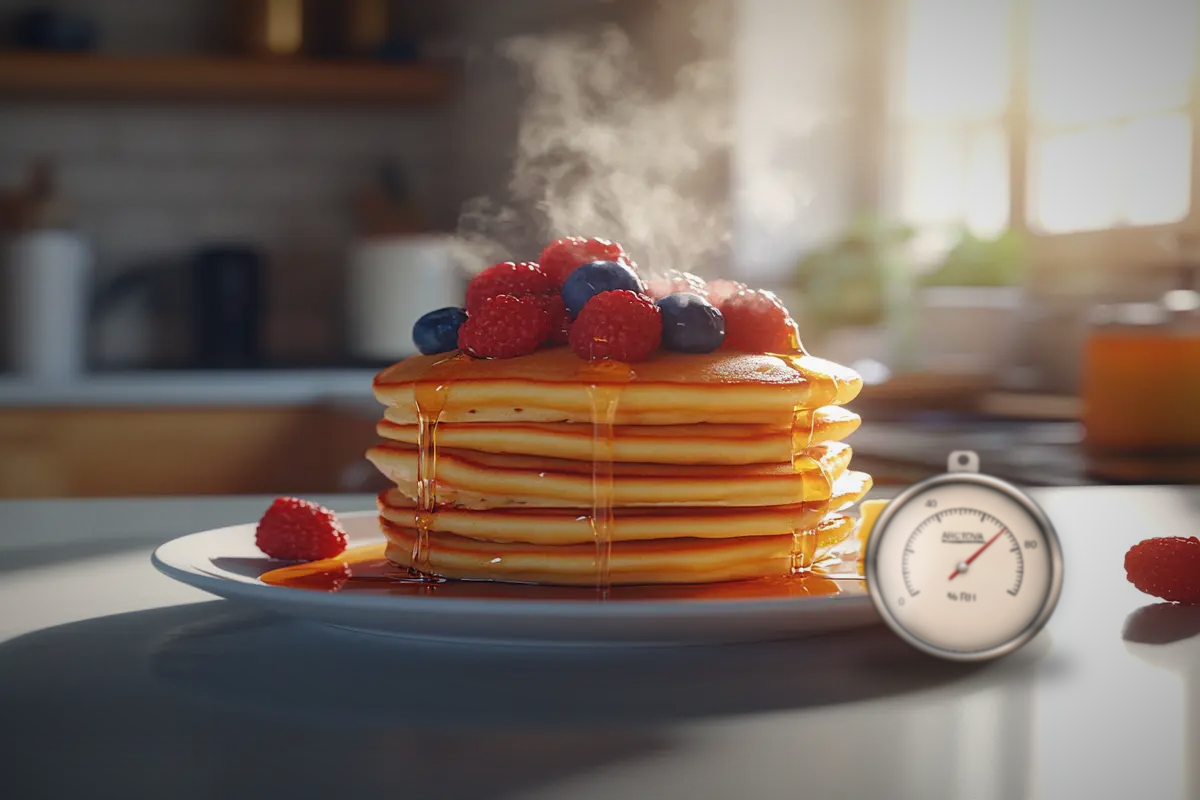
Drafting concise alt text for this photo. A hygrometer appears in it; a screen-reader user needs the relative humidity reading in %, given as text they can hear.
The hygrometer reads 70 %
